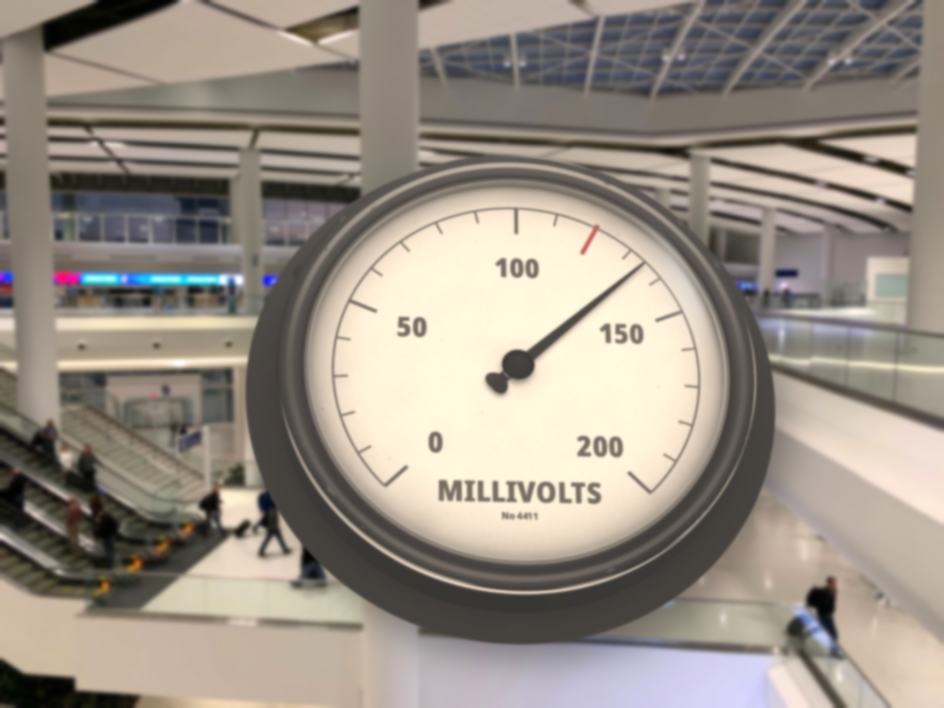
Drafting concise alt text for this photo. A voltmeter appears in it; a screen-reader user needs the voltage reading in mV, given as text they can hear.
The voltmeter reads 135 mV
